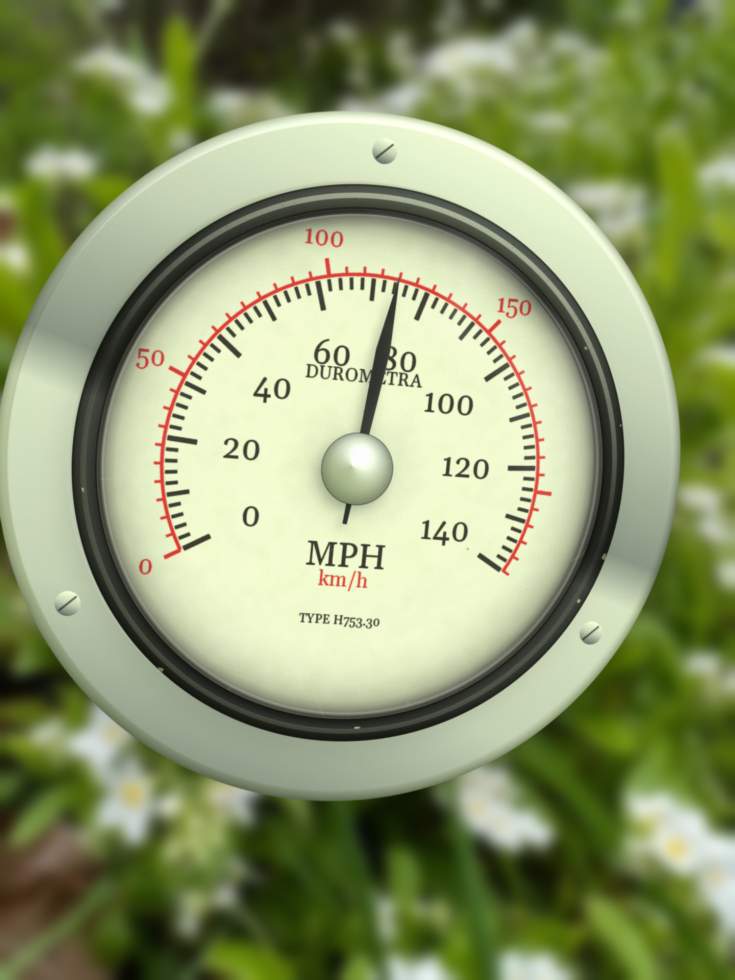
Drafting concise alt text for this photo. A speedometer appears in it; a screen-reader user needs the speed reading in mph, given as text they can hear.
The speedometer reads 74 mph
